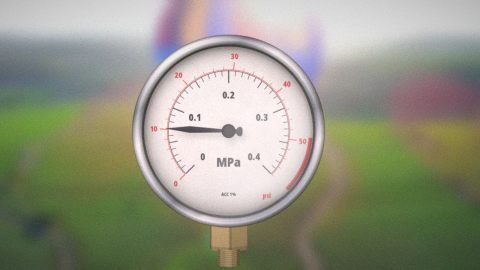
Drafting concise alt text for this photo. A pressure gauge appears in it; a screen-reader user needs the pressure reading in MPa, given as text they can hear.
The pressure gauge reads 0.07 MPa
